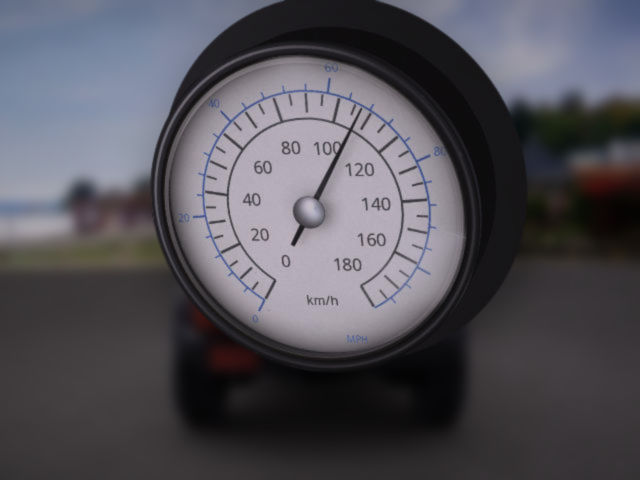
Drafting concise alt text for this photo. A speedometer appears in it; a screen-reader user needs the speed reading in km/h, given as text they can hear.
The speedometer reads 107.5 km/h
